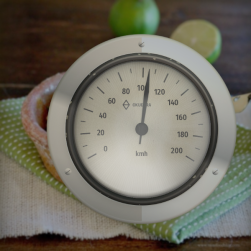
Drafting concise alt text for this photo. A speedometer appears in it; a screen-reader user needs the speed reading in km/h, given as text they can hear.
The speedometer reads 105 km/h
